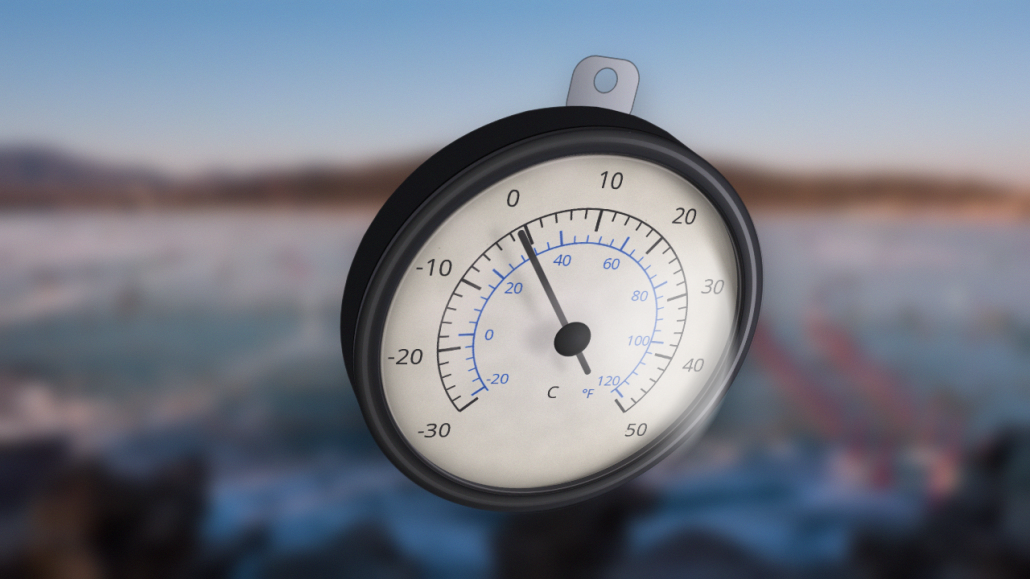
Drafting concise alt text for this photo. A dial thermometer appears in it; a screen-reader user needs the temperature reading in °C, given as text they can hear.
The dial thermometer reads -1 °C
